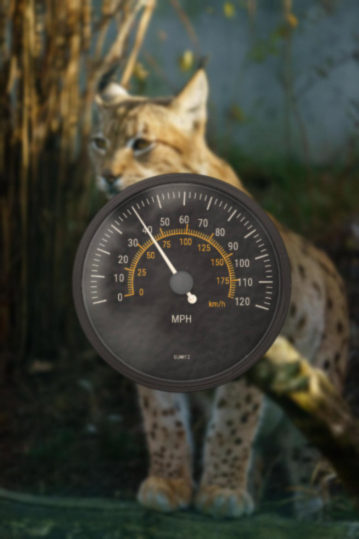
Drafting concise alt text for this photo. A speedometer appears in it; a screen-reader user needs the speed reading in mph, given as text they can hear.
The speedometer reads 40 mph
